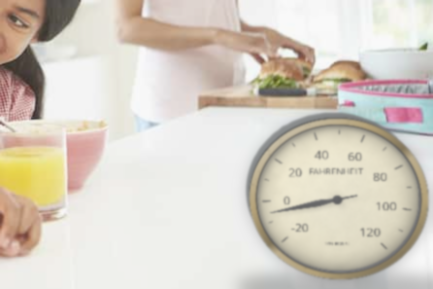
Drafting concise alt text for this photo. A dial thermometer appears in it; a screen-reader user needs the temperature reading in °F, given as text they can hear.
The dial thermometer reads -5 °F
